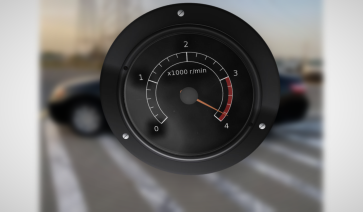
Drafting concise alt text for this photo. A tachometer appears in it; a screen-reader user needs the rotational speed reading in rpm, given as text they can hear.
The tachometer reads 3800 rpm
